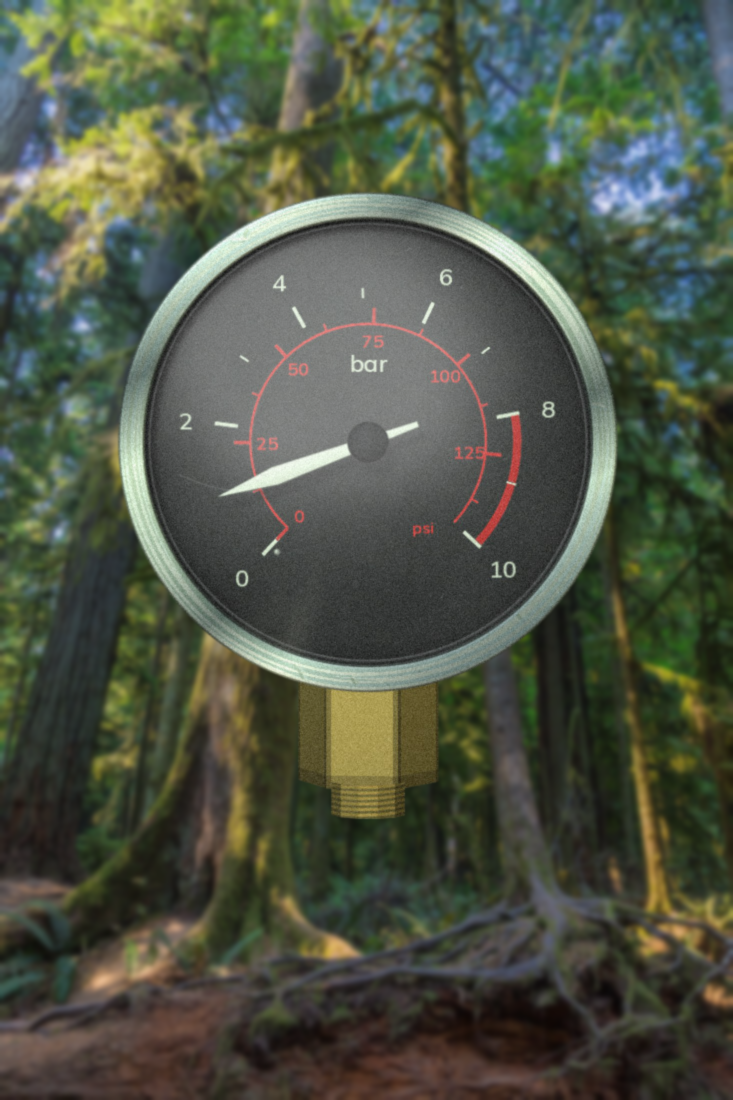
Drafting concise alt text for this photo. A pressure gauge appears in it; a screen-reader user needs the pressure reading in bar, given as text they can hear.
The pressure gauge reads 1 bar
